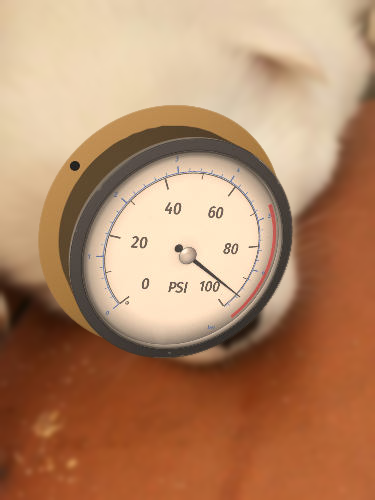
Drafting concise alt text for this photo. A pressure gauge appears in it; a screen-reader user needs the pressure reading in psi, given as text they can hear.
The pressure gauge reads 95 psi
